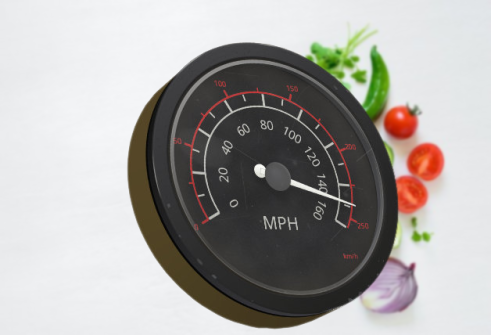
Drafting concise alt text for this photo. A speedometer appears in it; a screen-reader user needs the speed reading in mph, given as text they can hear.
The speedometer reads 150 mph
